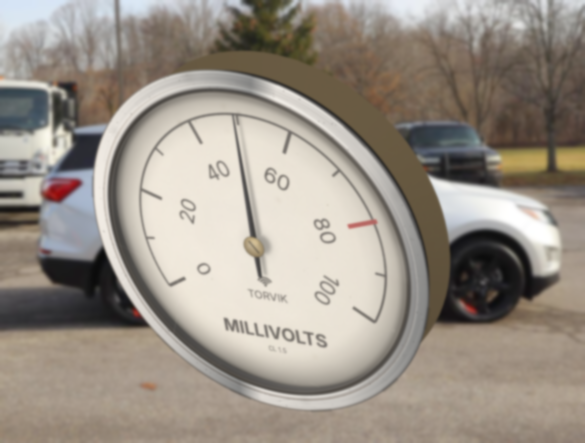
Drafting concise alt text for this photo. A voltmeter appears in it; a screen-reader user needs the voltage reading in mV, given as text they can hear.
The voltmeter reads 50 mV
